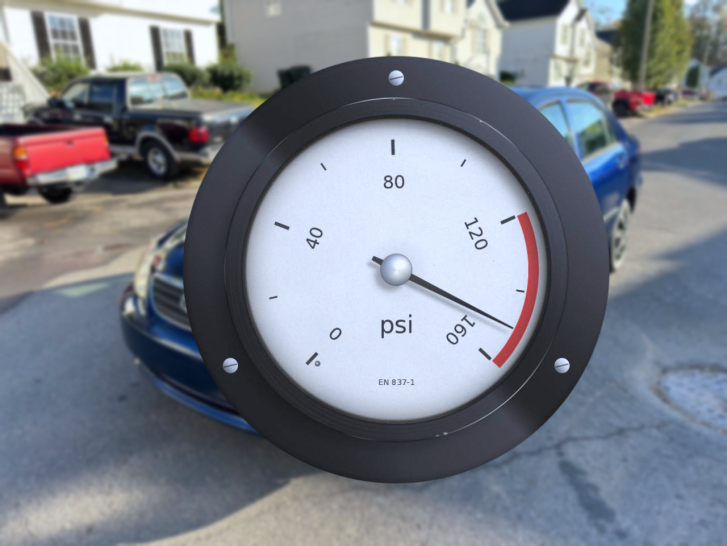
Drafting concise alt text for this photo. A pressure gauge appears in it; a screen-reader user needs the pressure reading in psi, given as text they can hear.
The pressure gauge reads 150 psi
